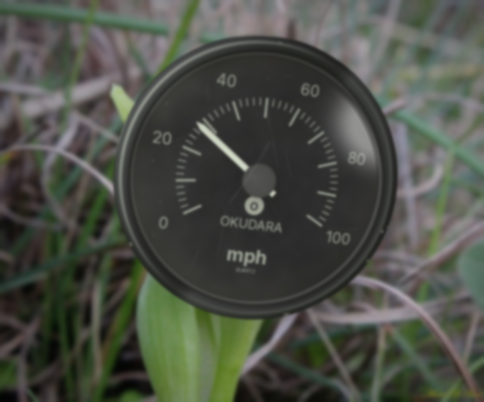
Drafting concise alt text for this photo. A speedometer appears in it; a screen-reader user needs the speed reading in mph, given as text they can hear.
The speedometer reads 28 mph
